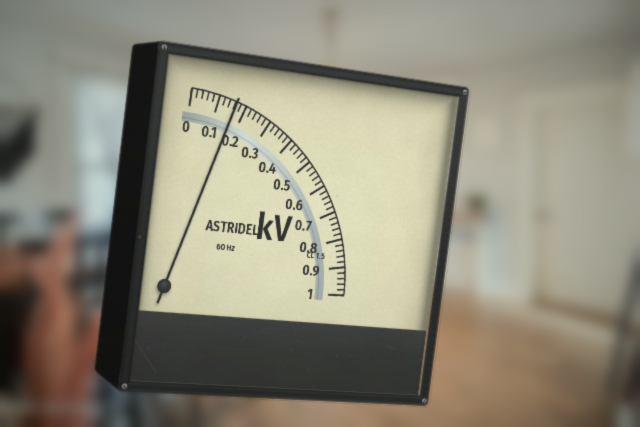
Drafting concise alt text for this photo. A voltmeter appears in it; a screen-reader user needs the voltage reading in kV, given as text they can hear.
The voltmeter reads 0.16 kV
